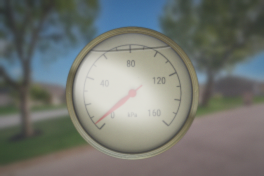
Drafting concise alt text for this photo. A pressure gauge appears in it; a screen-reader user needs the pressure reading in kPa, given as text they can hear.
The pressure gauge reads 5 kPa
